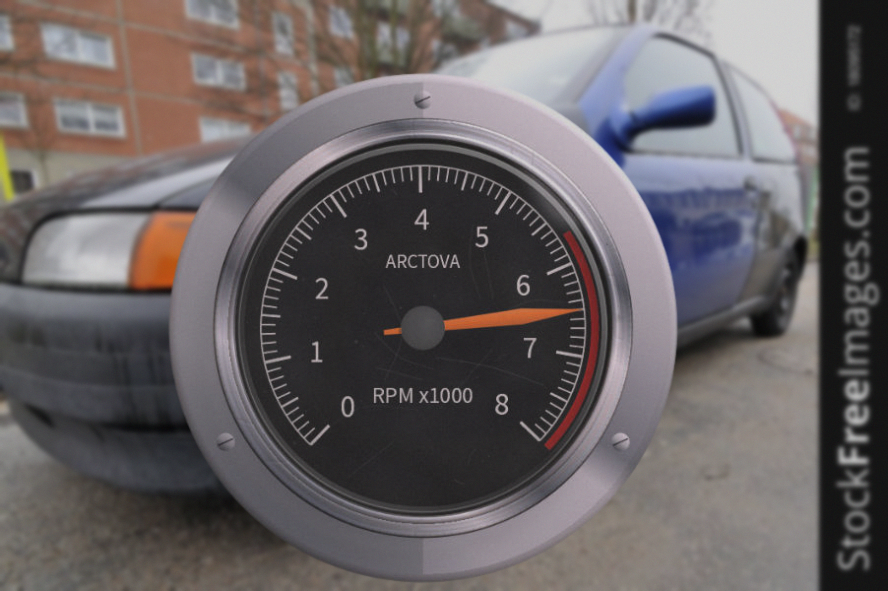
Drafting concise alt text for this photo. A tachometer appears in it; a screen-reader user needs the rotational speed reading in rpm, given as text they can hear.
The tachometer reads 6500 rpm
